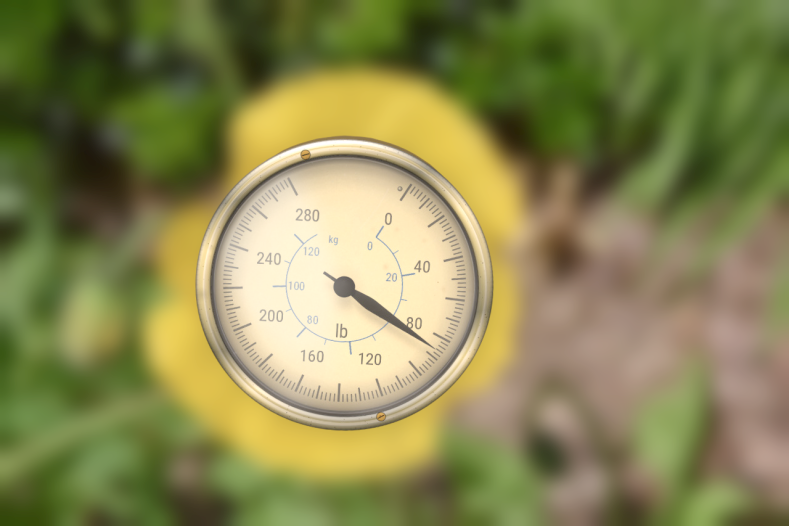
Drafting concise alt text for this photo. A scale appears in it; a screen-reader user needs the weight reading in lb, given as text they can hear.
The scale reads 86 lb
